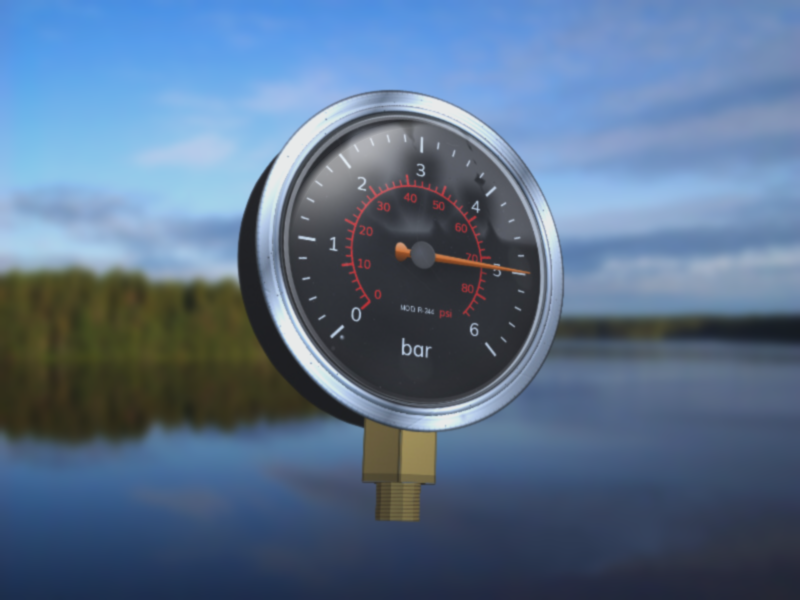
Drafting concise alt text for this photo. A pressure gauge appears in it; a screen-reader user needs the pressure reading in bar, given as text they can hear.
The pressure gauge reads 5 bar
